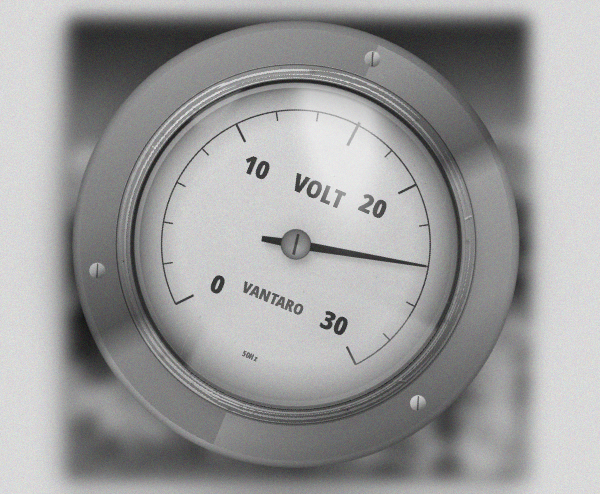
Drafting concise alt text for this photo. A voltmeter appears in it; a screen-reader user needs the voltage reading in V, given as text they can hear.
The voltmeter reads 24 V
